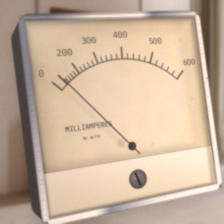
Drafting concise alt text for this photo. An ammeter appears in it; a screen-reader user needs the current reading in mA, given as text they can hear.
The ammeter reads 100 mA
